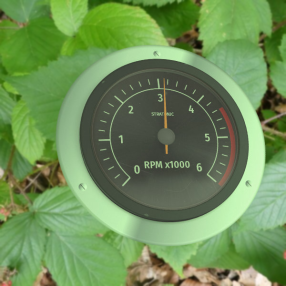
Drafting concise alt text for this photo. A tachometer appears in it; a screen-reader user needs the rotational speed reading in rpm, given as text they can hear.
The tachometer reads 3100 rpm
